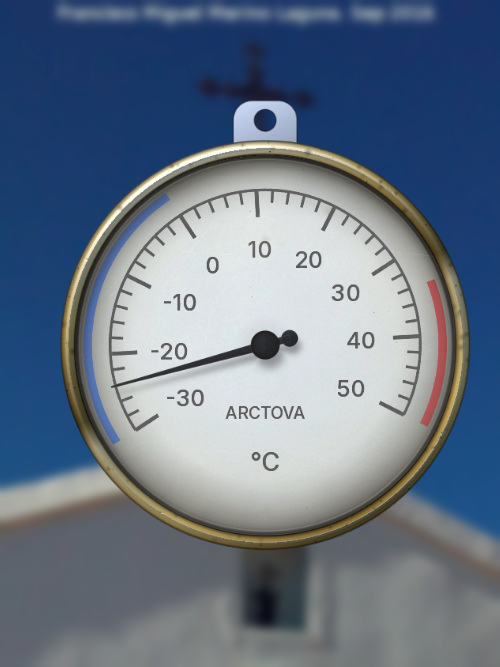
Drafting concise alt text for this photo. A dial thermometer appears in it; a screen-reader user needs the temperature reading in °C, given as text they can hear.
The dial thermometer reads -24 °C
